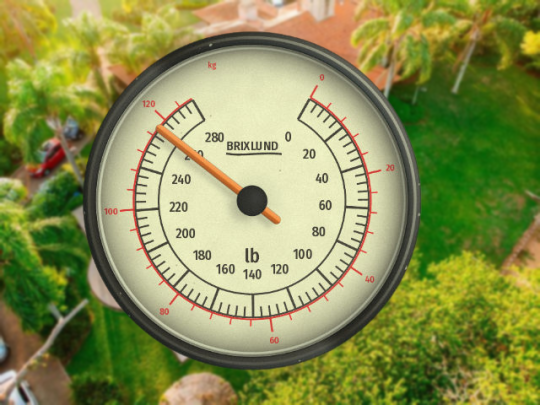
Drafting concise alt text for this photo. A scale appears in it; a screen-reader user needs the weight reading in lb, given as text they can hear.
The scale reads 260 lb
